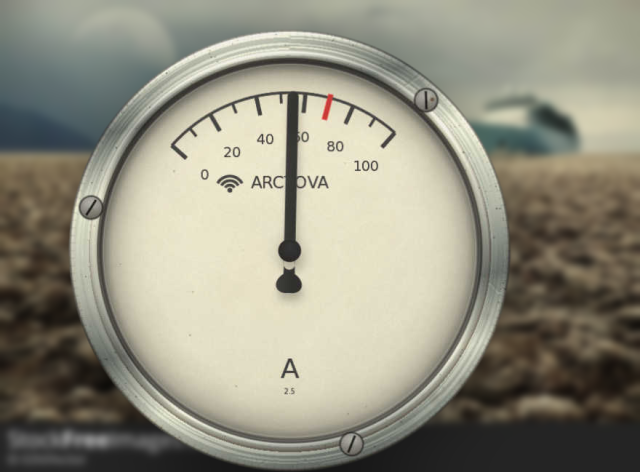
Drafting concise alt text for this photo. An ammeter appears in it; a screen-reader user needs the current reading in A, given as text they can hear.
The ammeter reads 55 A
